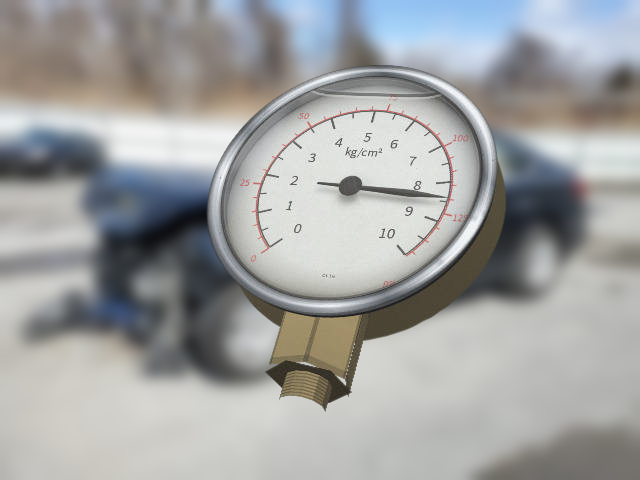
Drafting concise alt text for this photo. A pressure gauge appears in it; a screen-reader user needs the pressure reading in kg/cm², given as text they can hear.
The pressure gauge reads 8.5 kg/cm²
